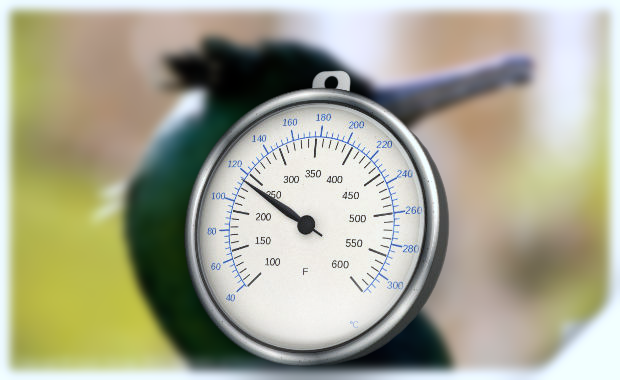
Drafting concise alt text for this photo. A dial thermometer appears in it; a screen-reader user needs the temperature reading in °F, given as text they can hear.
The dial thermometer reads 240 °F
